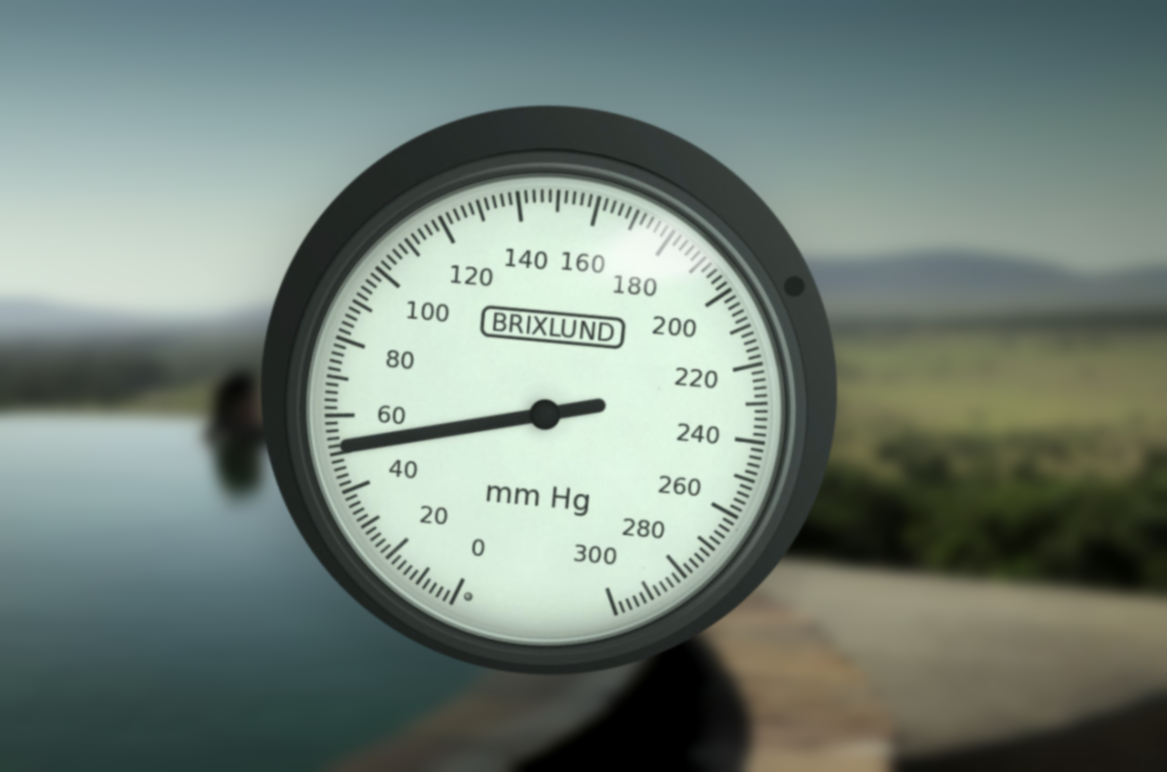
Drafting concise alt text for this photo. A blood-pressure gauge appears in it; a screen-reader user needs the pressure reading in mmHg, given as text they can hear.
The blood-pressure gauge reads 52 mmHg
